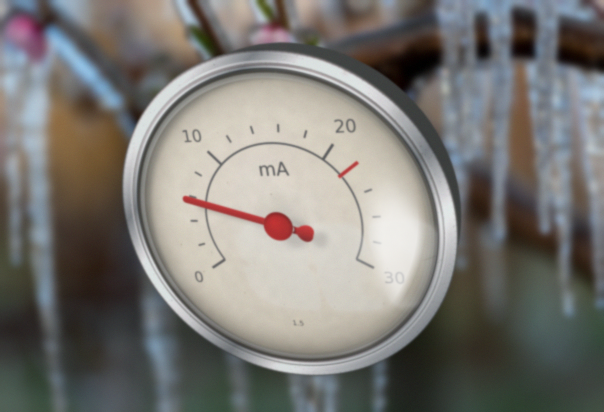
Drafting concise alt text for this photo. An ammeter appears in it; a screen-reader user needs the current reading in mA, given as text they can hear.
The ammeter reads 6 mA
